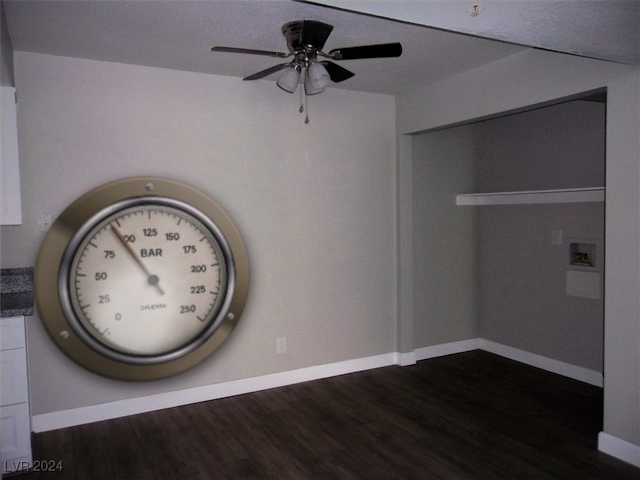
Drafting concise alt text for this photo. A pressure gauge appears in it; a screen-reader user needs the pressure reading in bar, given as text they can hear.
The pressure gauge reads 95 bar
